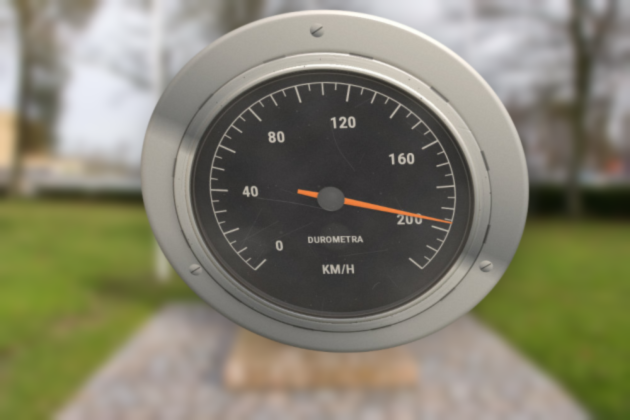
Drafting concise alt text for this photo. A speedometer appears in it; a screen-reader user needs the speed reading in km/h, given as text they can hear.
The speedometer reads 195 km/h
